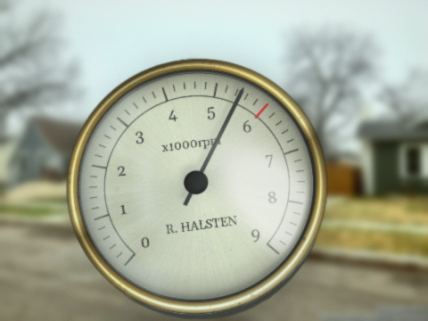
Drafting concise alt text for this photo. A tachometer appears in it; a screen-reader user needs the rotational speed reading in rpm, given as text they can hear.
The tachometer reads 5500 rpm
